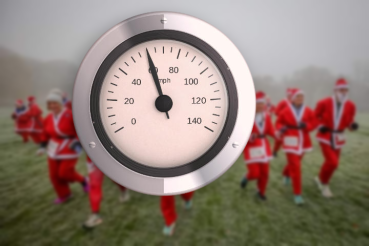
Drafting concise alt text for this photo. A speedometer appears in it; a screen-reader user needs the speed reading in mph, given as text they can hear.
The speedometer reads 60 mph
